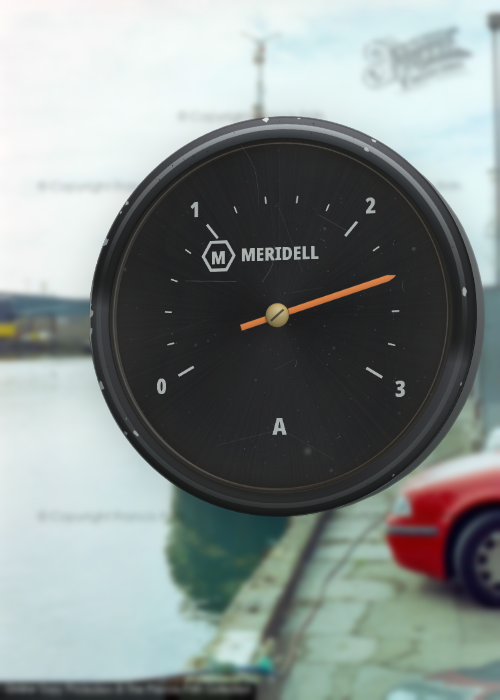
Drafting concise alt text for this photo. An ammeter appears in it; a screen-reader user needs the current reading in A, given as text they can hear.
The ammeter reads 2.4 A
